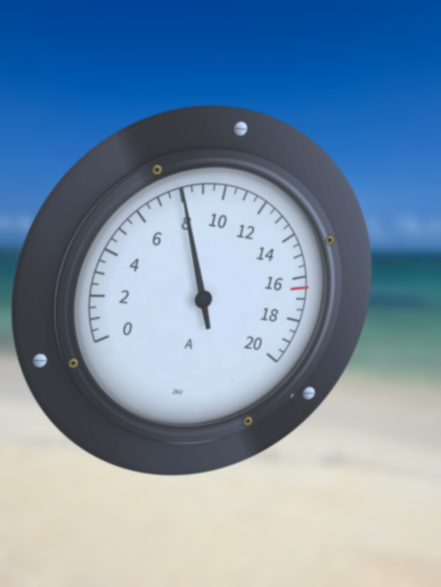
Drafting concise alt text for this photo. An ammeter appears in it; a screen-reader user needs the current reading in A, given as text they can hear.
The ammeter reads 8 A
